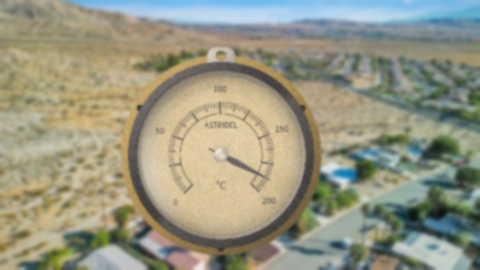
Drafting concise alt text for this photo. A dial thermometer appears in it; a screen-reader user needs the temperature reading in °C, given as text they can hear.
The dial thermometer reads 187.5 °C
